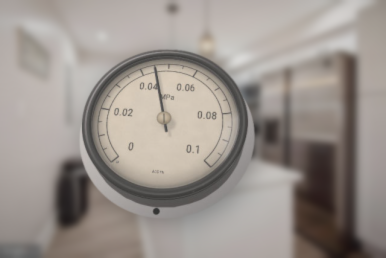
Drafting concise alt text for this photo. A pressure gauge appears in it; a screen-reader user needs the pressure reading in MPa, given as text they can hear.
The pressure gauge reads 0.045 MPa
